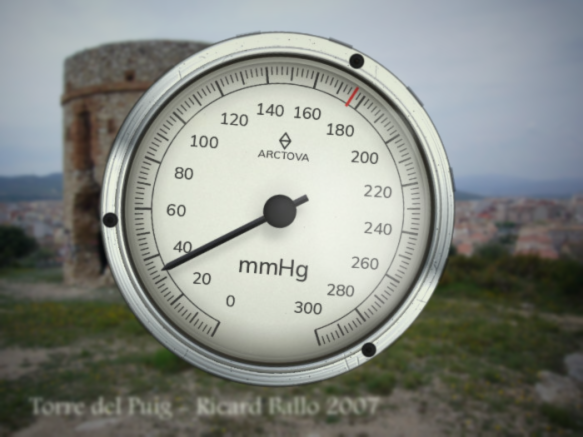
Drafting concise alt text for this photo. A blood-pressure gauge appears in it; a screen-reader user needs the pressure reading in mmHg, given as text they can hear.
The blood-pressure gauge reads 34 mmHg
